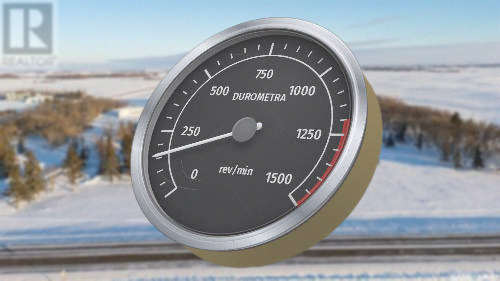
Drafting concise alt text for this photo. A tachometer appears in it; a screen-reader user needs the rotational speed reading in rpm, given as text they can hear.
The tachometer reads 150 rpm
